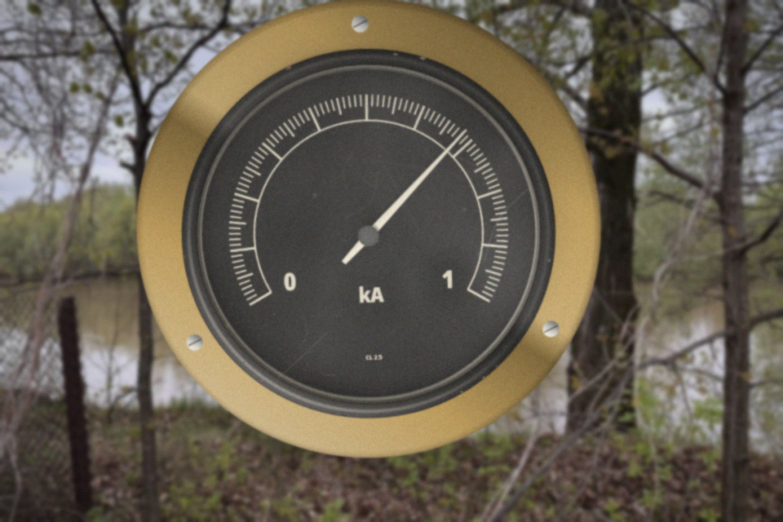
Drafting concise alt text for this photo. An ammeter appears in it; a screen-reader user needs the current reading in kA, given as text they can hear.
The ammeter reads 0.68 kA
